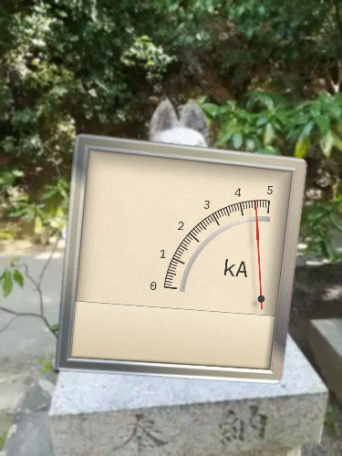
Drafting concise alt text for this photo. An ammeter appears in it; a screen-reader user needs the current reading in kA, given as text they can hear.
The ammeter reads 4.5 kA
